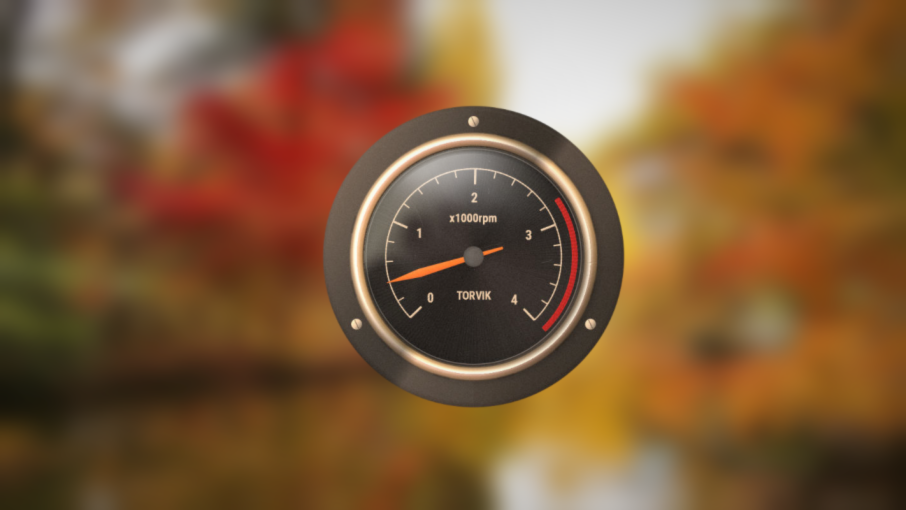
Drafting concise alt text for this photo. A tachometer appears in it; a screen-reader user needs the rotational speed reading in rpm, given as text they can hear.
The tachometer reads 400 rpm
